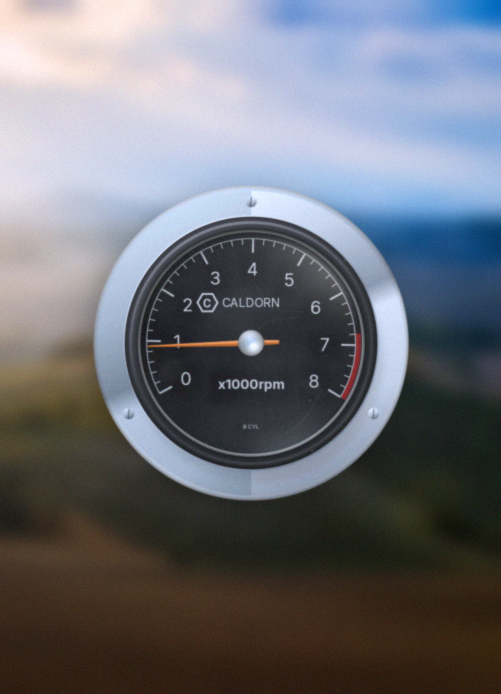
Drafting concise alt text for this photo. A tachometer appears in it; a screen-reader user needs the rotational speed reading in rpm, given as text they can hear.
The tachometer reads 900 rpm
